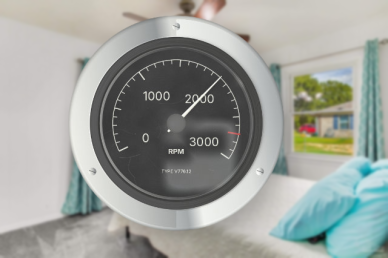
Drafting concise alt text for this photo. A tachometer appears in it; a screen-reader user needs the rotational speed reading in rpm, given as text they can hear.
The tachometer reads 2000 rpm
